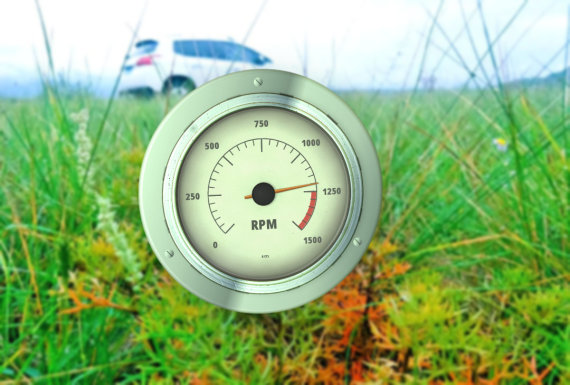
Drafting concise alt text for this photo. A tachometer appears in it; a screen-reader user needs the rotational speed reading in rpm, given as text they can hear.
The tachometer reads 1200 rpm
